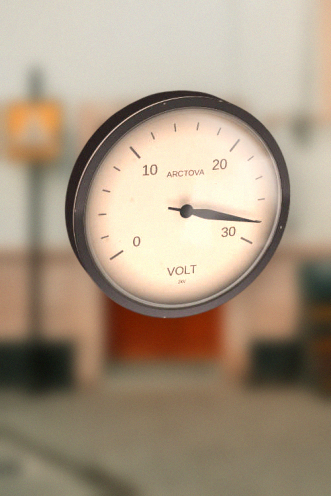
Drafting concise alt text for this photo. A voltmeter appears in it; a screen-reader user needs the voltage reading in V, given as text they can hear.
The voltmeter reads 28 V
